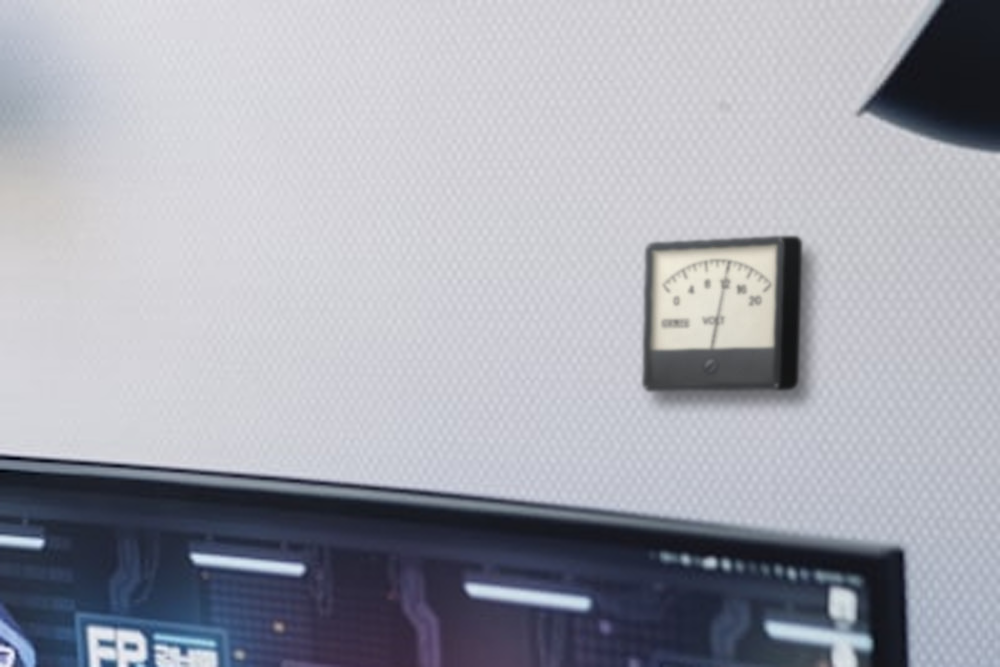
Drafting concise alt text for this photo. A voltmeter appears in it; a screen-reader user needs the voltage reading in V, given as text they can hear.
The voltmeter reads 12 V
